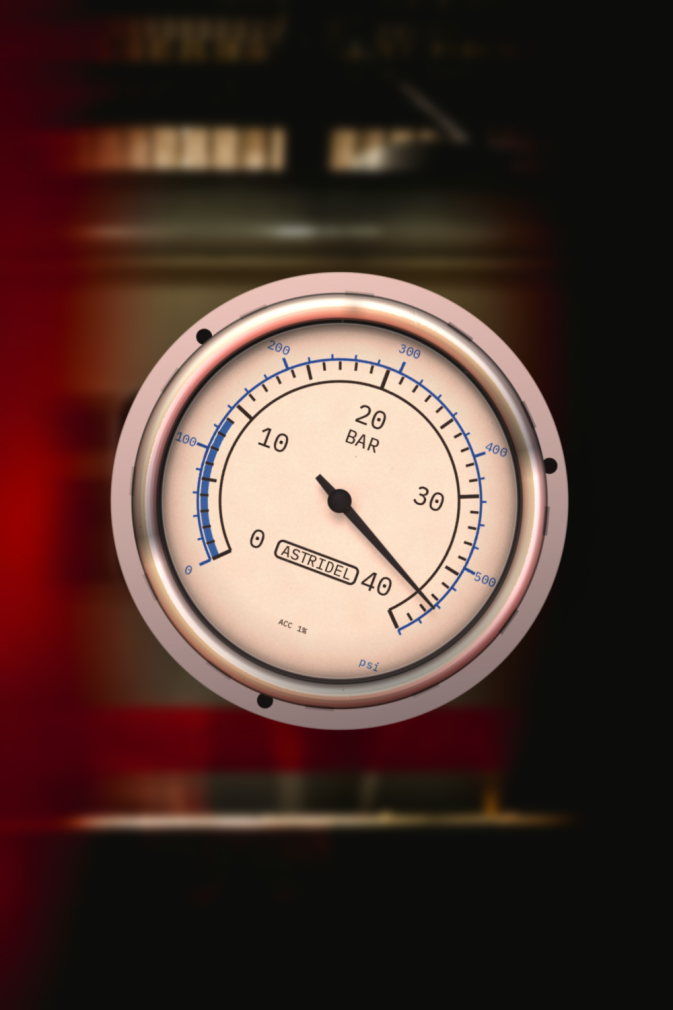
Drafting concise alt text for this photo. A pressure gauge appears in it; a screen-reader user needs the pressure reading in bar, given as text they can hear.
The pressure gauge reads 37.5 bar
